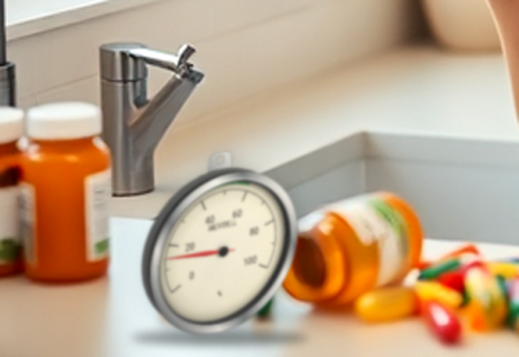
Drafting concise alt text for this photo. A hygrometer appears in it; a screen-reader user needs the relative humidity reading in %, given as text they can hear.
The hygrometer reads 15 %
